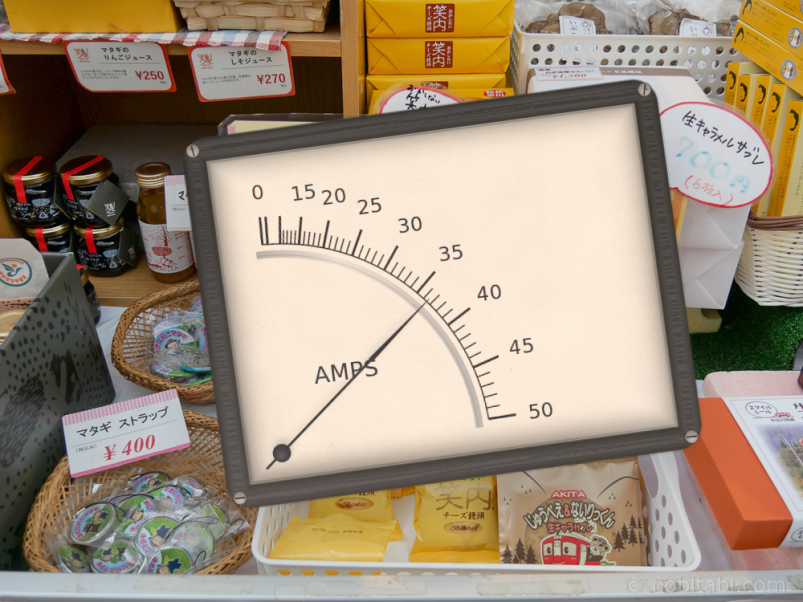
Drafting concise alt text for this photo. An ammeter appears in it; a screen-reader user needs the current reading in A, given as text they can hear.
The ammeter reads 36.5 A
